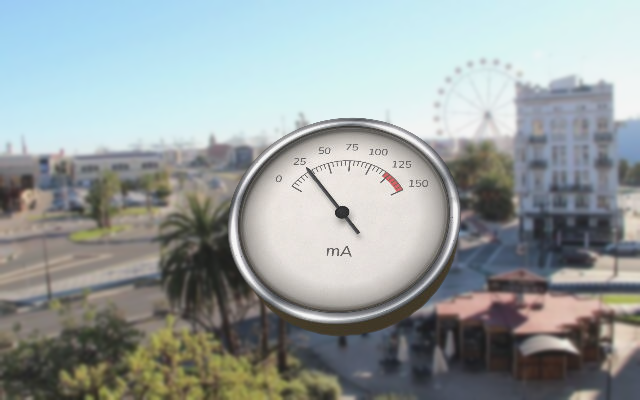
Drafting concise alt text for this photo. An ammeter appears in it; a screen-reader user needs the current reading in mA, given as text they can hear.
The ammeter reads 25 mA
